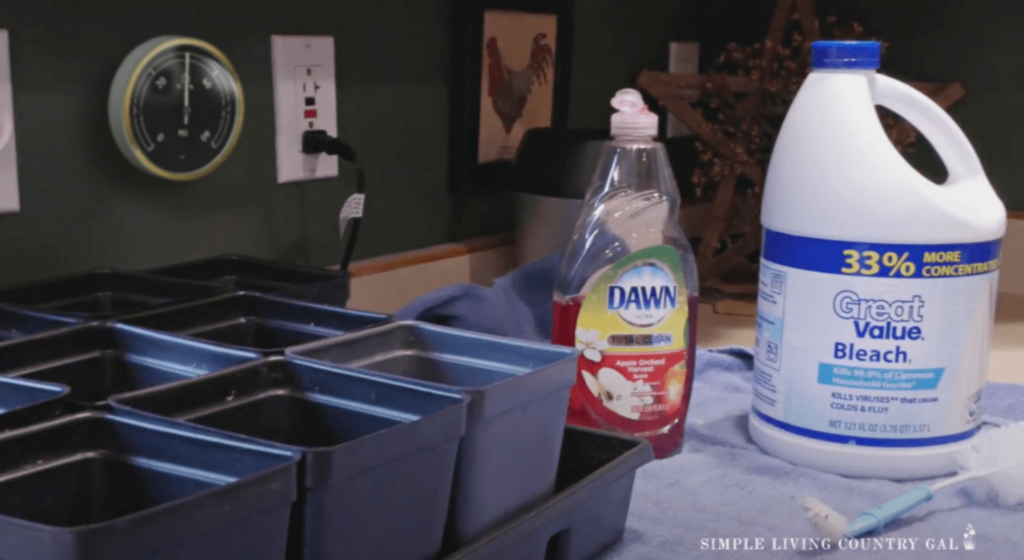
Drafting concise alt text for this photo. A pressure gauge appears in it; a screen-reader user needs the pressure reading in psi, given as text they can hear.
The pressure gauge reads 30 psi
